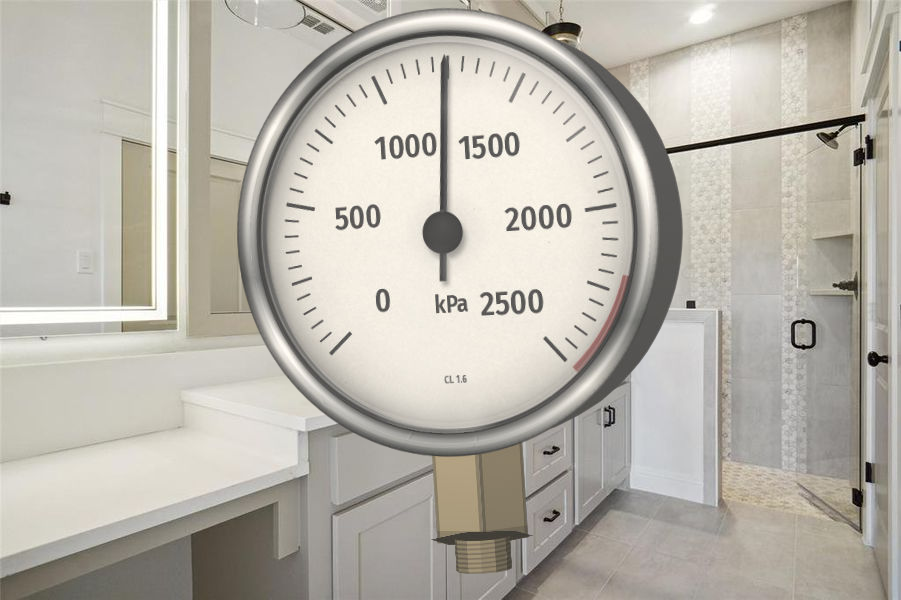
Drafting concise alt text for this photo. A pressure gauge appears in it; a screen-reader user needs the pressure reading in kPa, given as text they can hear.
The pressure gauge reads 1250 kPa
